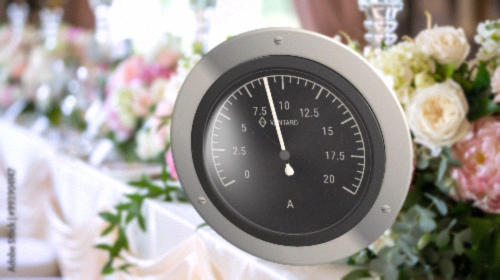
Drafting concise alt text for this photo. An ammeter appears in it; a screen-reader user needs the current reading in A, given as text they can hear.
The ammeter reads 9 A
